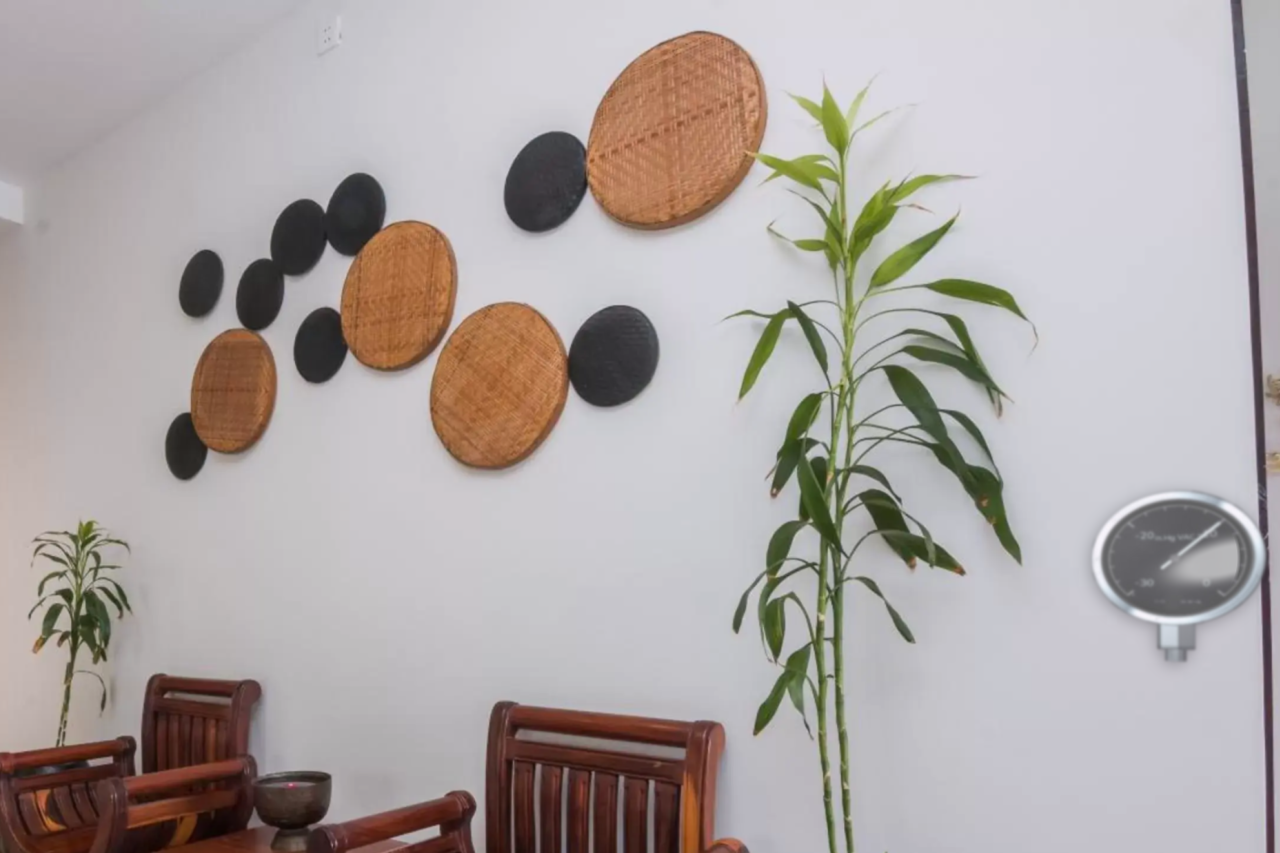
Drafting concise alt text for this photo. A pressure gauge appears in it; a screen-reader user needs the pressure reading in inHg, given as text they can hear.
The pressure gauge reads -10 inHg
